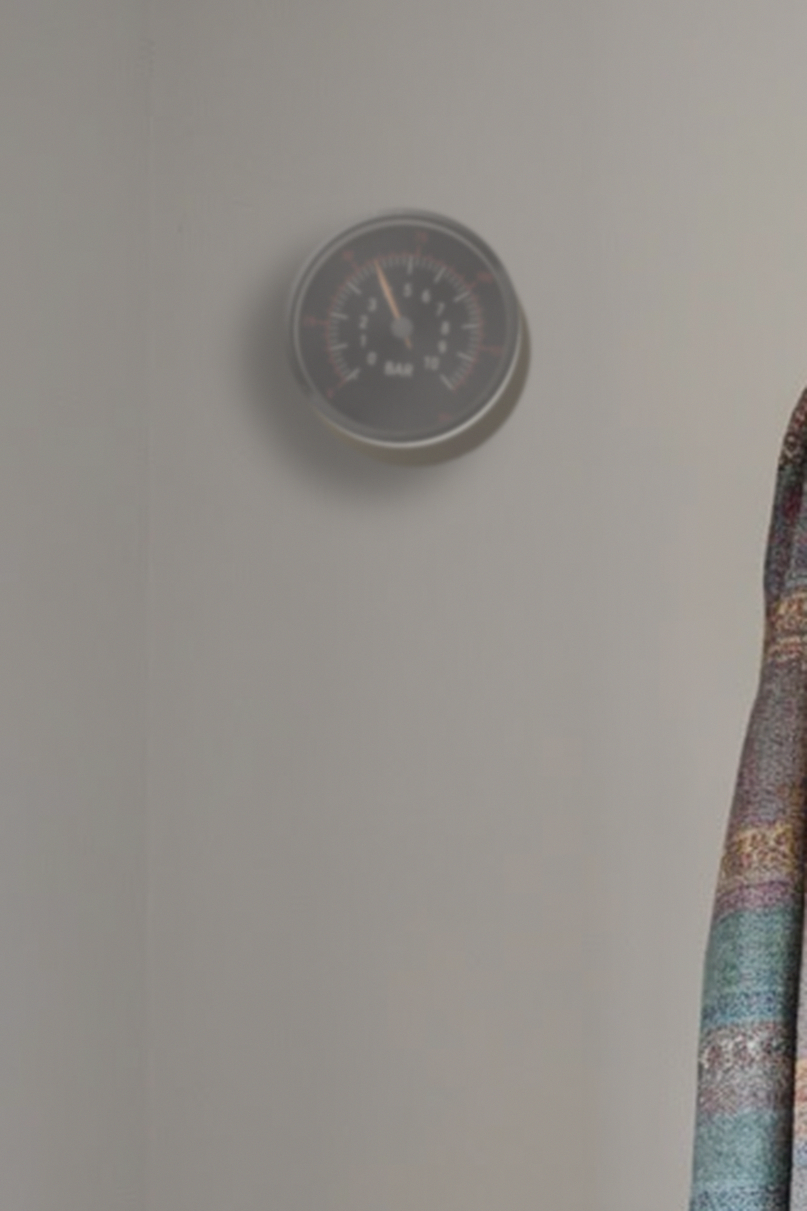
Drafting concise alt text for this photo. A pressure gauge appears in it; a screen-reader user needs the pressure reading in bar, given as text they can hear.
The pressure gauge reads 4 bar
